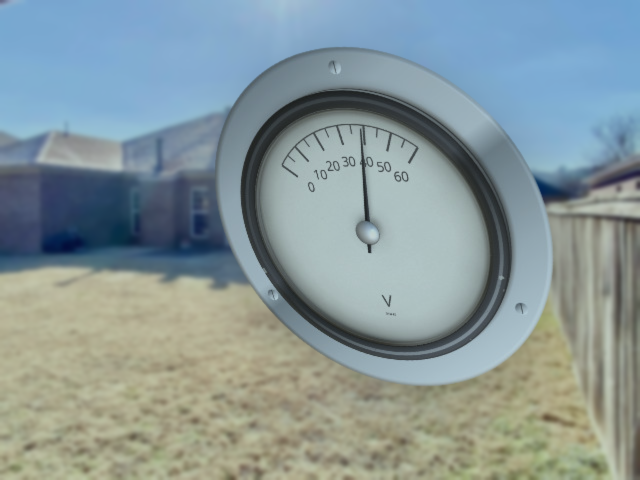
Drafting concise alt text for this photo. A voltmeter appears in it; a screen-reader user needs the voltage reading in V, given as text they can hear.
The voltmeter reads 40 V
